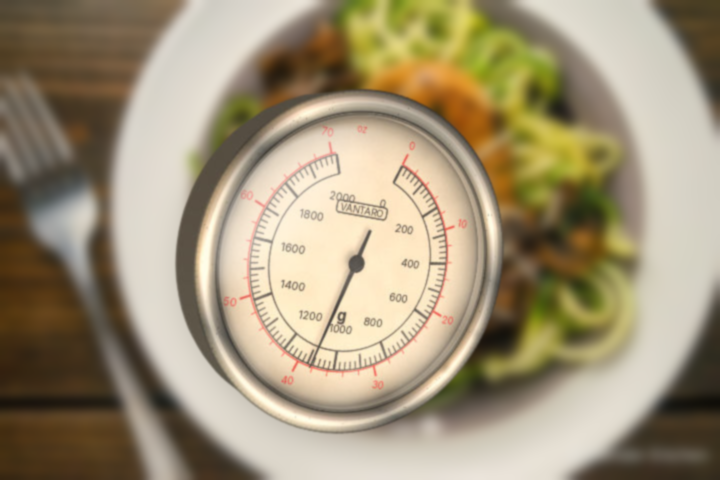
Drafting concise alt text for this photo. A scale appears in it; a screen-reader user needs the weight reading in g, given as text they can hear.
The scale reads 1100 g
